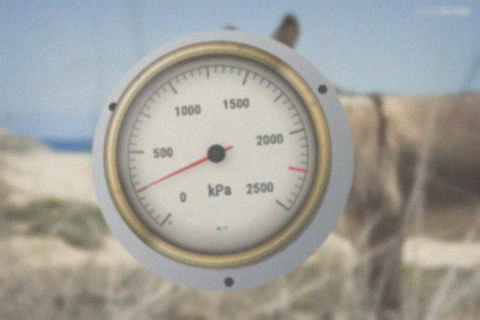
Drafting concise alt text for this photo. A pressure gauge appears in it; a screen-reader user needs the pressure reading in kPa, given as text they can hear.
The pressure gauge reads 250 kPa
